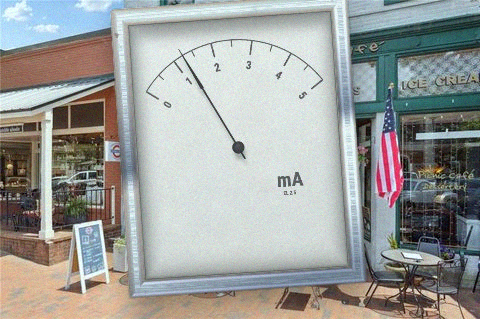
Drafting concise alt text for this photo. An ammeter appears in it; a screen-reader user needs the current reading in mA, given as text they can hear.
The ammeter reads 1.25 mA
